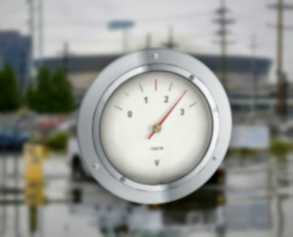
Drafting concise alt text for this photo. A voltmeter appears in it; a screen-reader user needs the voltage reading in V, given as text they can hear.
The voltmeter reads 2.5 V
